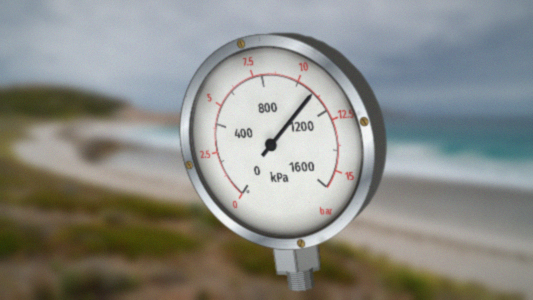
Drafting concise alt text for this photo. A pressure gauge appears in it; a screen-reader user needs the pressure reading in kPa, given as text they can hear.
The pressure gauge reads 1100 kPa
